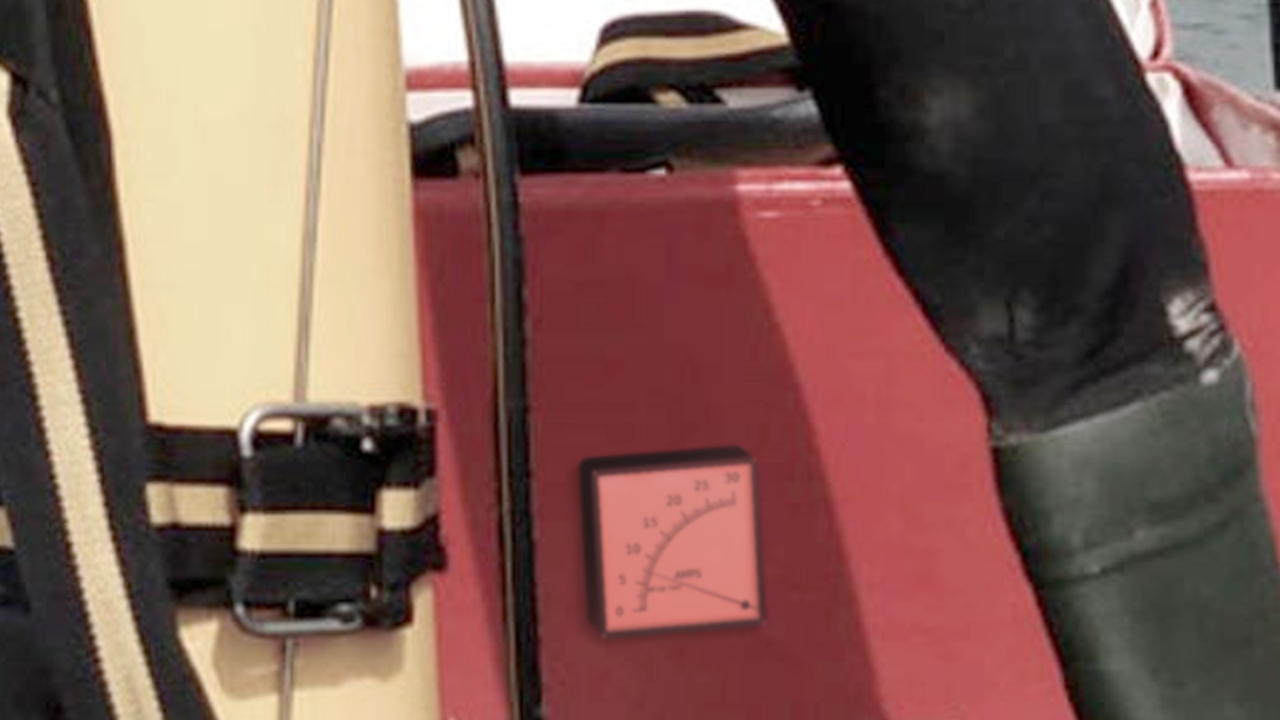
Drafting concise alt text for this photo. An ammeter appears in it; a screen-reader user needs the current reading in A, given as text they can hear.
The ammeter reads 7.5 A
